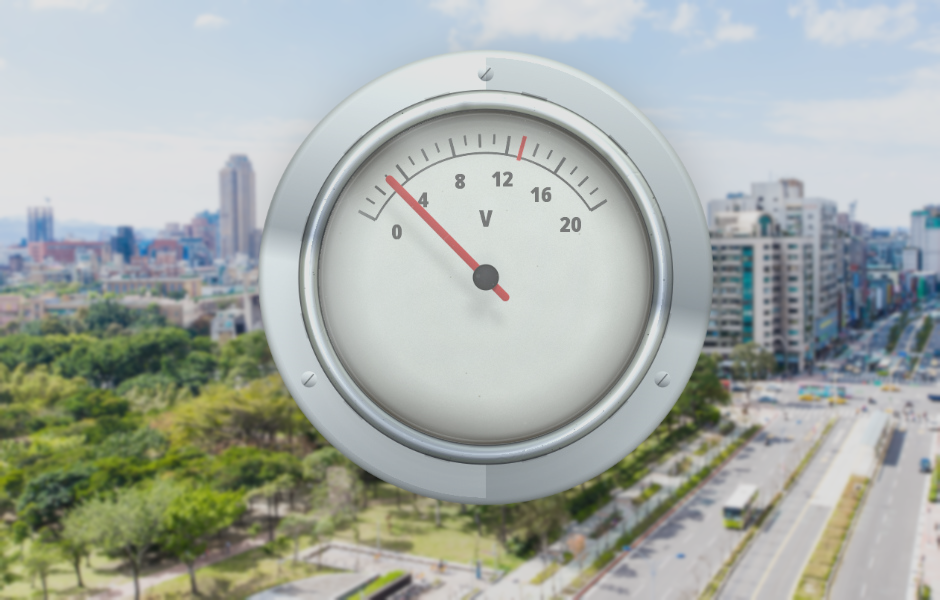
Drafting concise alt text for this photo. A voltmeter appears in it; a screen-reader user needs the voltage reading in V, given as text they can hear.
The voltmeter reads 3 V
